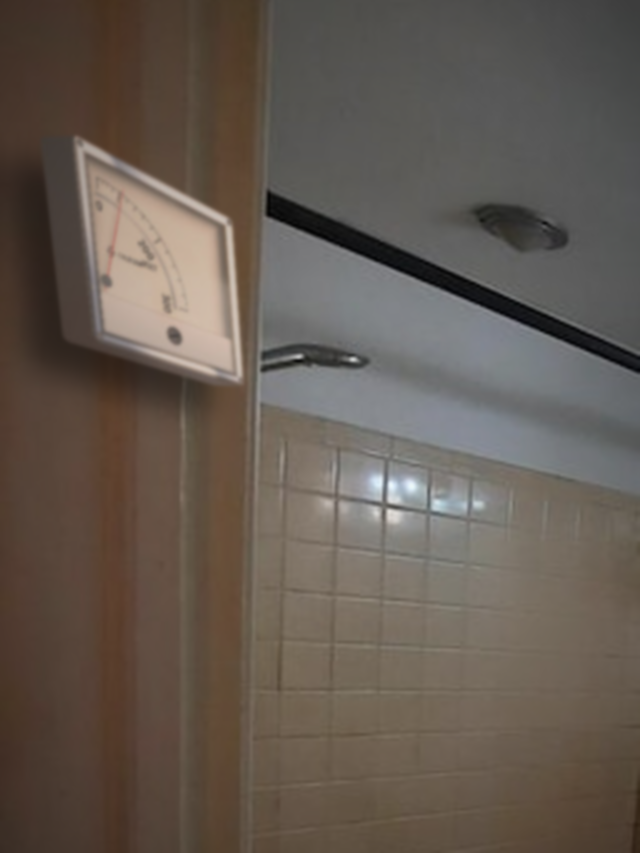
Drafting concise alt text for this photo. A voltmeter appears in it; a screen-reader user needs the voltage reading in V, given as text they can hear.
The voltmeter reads 100 V
